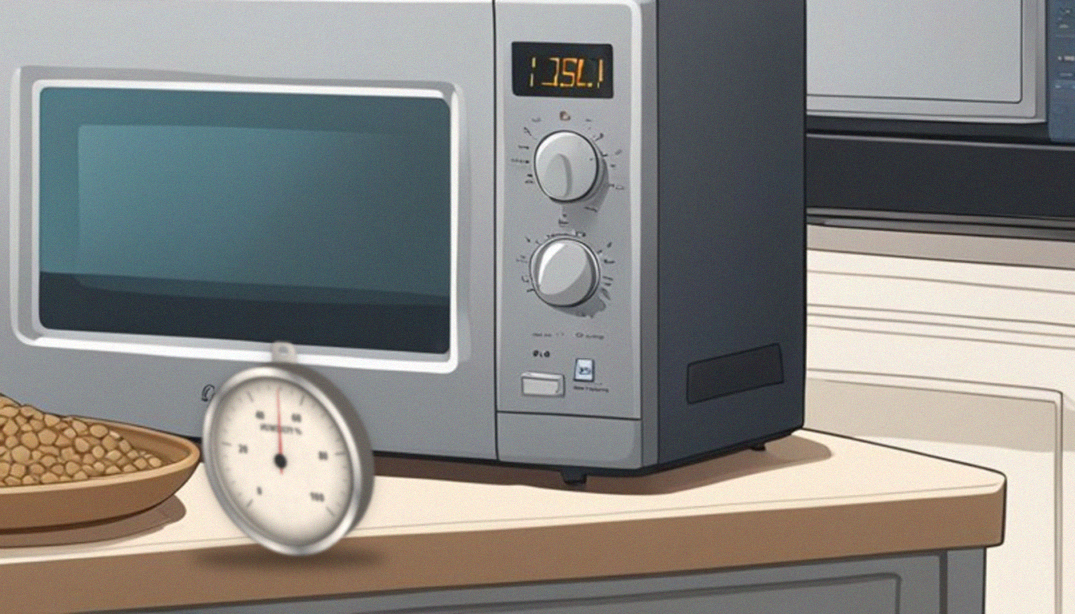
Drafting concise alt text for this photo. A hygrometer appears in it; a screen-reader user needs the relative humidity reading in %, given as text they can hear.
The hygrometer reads 52 %
